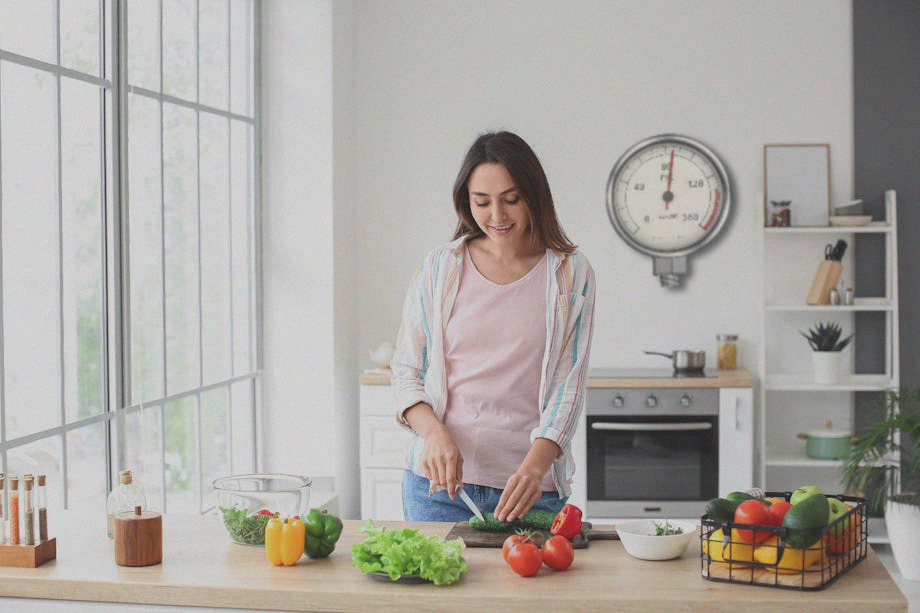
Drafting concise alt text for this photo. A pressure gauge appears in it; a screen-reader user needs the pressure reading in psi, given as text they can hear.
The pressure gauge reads 85 psi
